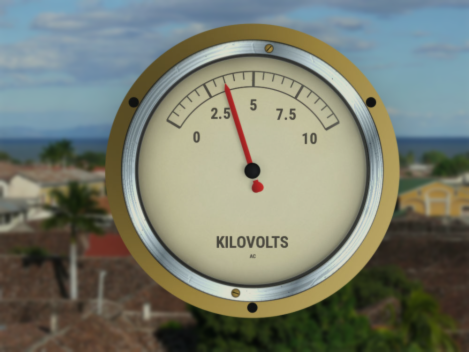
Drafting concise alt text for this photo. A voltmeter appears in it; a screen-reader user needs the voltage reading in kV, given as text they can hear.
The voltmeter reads 3.5 kV
